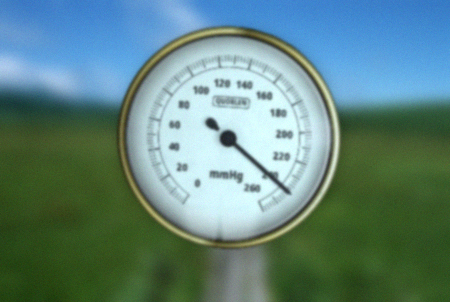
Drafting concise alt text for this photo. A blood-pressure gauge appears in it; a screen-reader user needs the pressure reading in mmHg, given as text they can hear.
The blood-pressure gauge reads 240 mmHg
